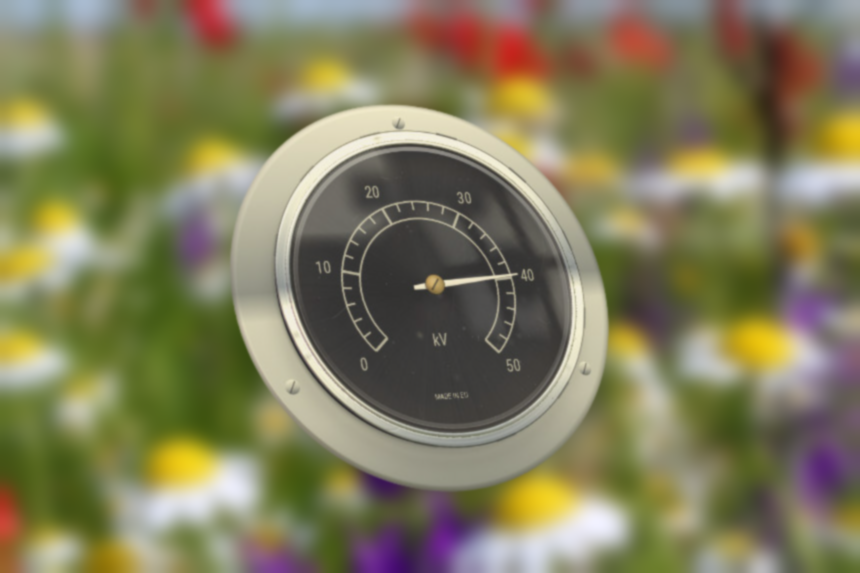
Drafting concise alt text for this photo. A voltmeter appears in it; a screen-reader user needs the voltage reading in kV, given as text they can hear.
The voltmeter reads 40 kV
